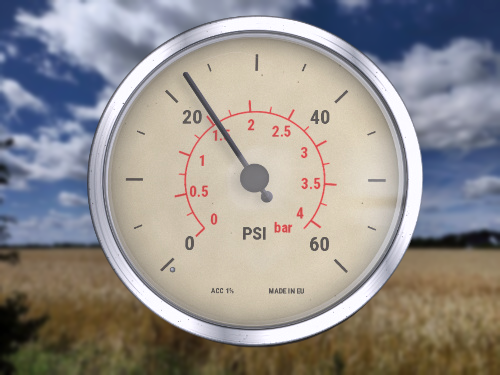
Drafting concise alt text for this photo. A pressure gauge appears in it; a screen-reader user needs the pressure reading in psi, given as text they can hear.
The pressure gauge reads 22.5 psi
